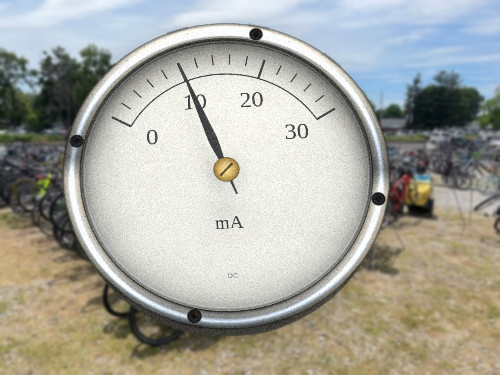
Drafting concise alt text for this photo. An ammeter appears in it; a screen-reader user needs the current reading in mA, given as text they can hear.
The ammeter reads 10 mA
